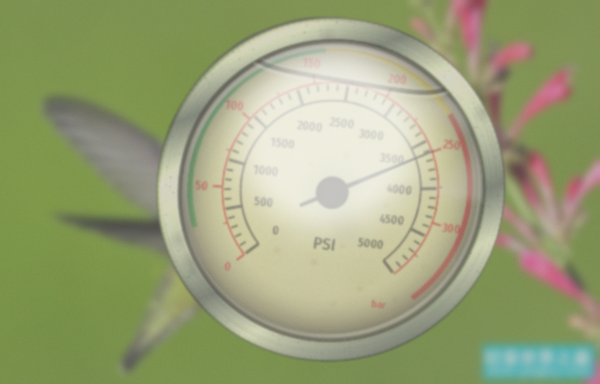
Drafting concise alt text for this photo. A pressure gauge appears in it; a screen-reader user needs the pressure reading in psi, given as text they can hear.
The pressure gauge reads 3600 psi
